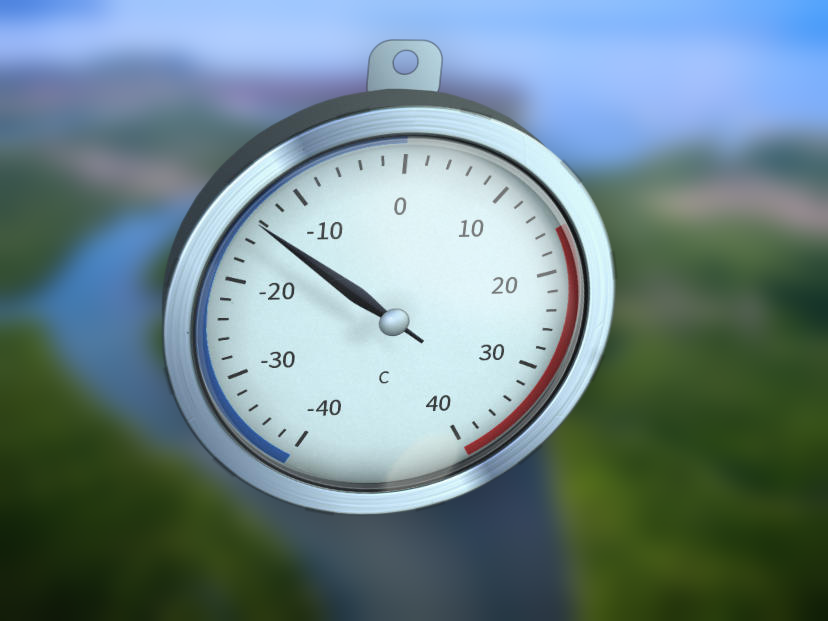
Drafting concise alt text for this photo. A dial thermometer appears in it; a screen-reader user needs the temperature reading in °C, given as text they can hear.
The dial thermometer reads -14 °C
